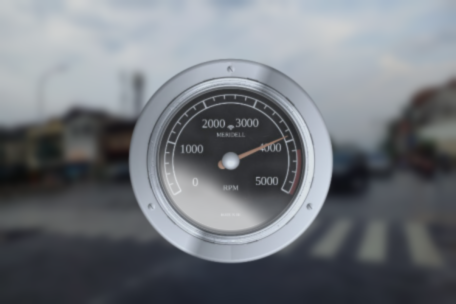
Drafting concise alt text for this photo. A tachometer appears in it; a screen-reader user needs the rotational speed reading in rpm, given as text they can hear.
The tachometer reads 3900 rpm
